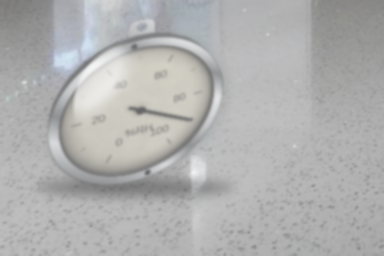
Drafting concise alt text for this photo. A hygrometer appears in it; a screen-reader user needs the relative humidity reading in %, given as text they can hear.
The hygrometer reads 90 %
